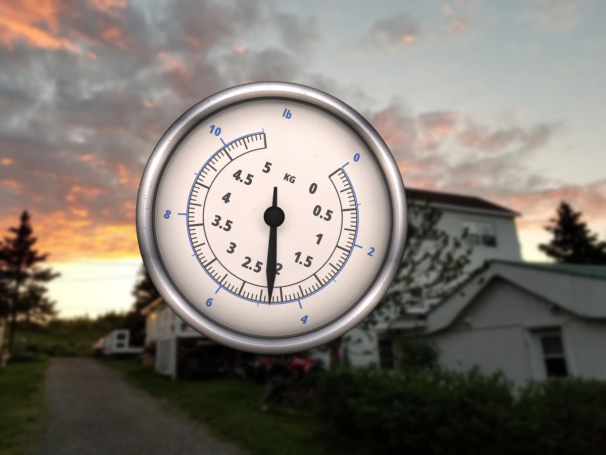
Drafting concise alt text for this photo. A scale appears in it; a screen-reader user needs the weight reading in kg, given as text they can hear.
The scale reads 2.15 kg
